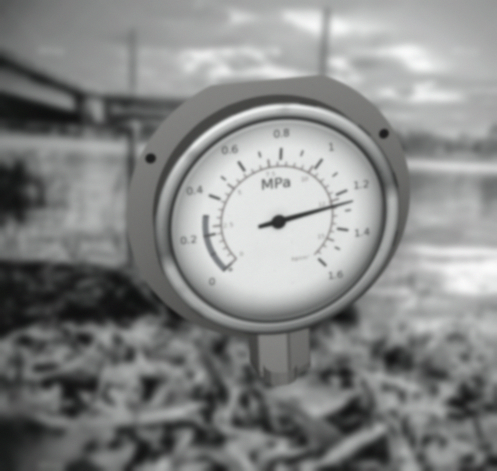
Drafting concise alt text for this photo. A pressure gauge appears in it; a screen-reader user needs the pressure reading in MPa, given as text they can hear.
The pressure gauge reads 1.25 MPa
